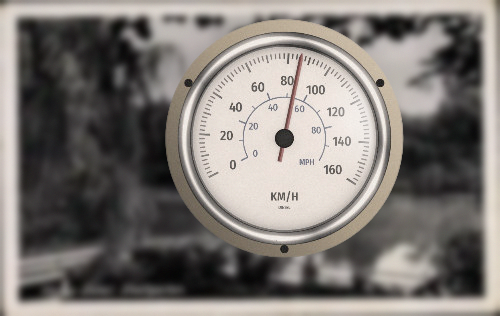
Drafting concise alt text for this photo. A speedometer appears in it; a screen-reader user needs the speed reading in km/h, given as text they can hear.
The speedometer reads 86 km/h
